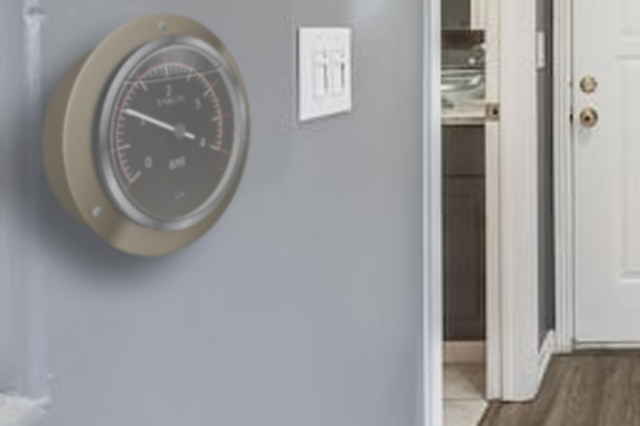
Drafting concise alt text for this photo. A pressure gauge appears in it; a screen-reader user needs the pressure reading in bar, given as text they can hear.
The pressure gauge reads 1 bar
